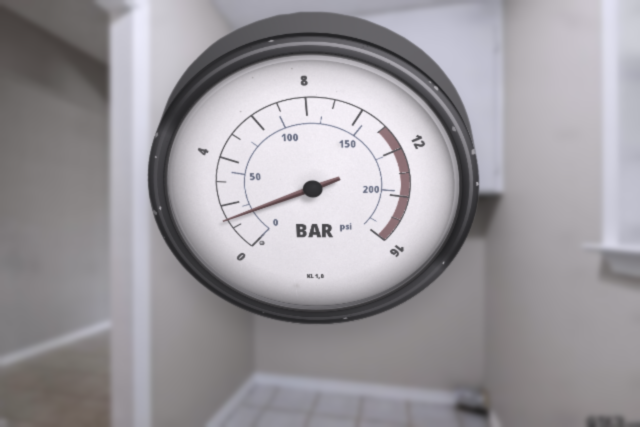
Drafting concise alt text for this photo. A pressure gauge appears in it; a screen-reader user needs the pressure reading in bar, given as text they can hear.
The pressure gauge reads 1.5 bar
